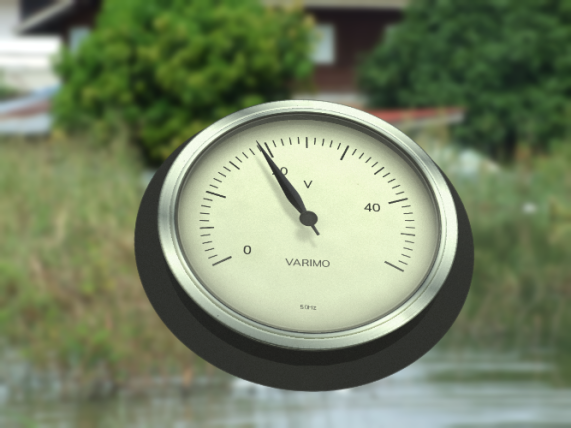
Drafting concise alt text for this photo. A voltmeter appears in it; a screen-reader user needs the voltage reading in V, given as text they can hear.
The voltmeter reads 19 V
